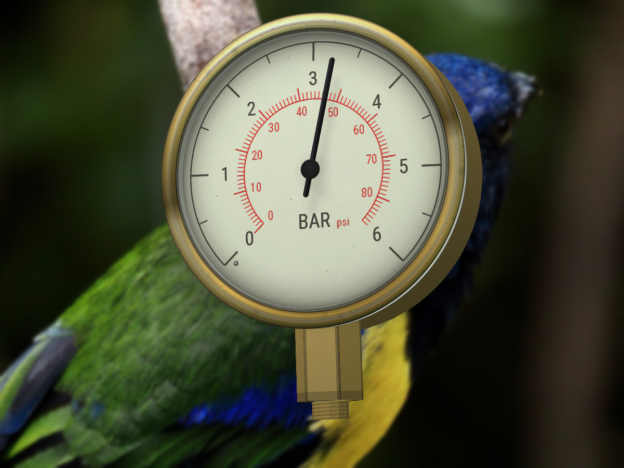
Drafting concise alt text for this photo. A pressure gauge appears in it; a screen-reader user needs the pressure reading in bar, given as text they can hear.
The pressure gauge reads 3.25 bar
